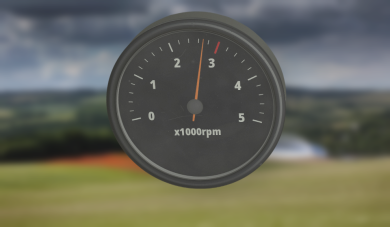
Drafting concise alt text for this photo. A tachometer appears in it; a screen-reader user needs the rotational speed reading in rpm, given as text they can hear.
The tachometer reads 2700 rpm
